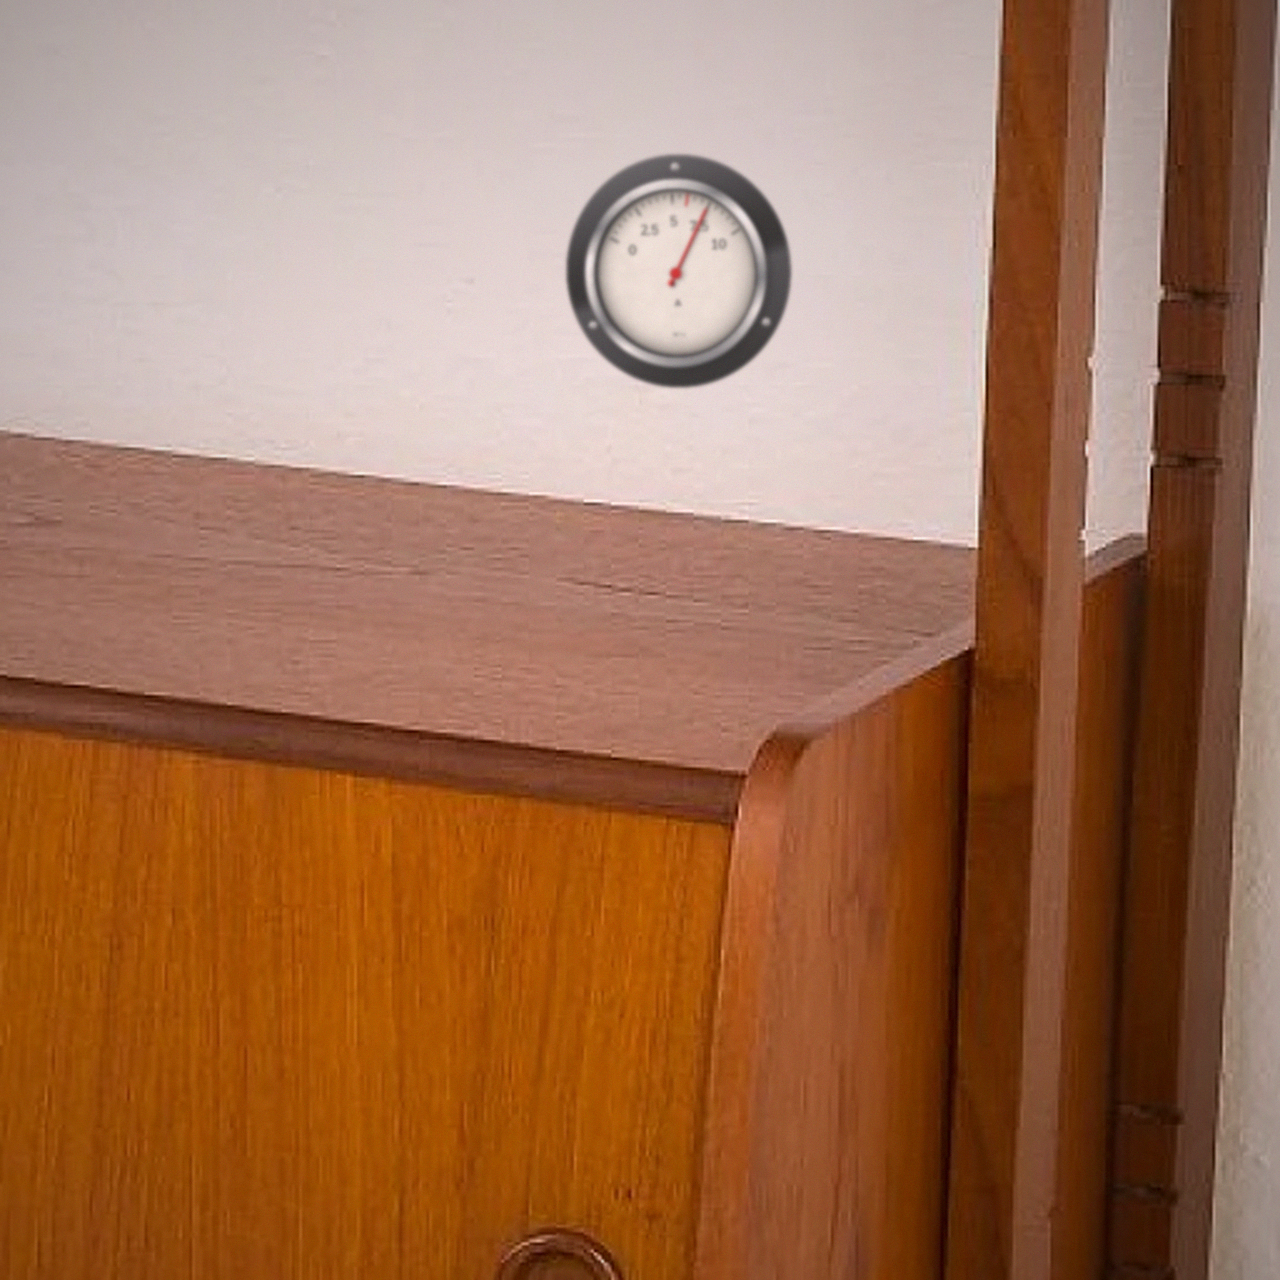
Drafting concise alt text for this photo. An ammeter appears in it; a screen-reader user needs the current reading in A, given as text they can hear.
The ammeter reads 7.5 A
